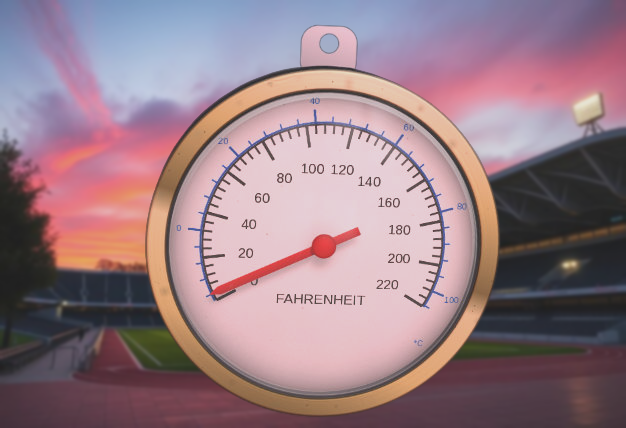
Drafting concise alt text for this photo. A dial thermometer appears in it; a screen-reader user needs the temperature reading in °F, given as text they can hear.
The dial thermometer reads 4 °F
